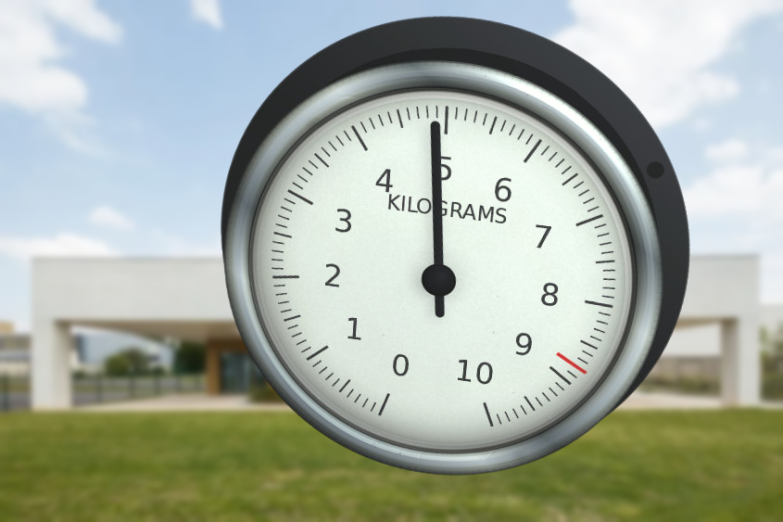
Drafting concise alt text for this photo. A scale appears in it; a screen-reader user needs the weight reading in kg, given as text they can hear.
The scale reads 4.9 kg
